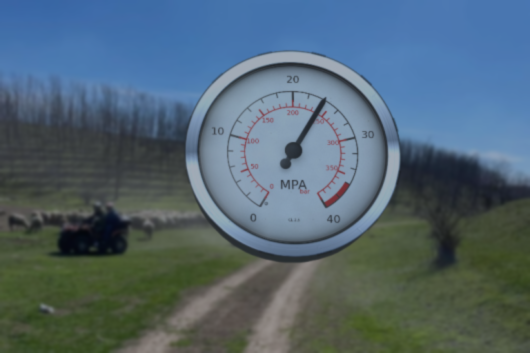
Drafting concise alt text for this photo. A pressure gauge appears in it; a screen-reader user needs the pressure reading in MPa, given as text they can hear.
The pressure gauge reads 24 MPa
